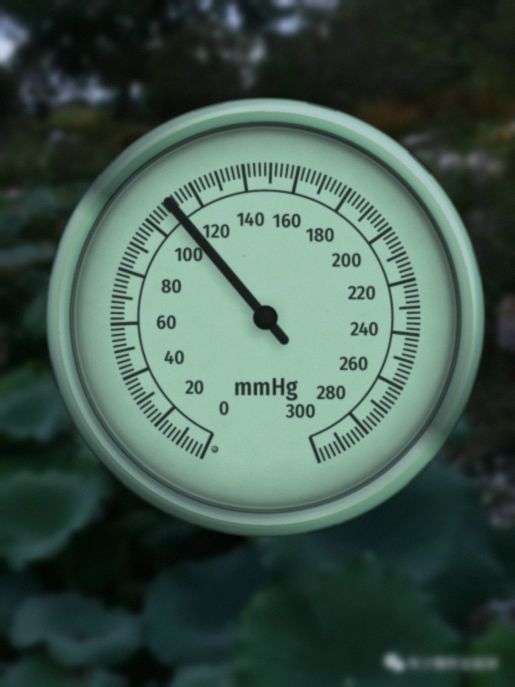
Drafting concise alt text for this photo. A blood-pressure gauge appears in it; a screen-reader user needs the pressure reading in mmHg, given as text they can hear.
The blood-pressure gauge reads 110 mmHg
